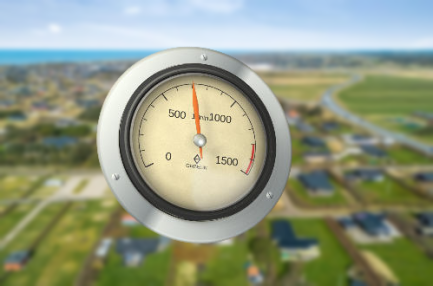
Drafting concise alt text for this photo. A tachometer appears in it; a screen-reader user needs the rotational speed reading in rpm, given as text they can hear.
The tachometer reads 700 rpm
